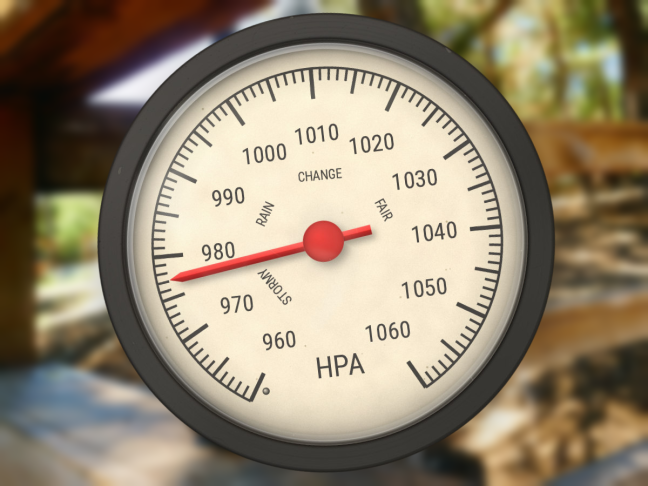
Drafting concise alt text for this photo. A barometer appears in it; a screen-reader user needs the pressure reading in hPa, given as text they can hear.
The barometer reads 977 hPa
